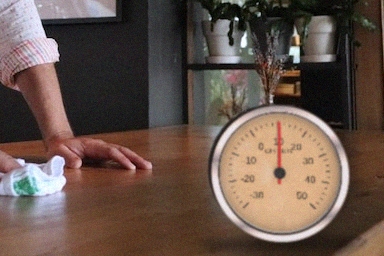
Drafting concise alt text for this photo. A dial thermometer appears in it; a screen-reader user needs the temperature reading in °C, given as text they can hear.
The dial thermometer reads 10 °C
